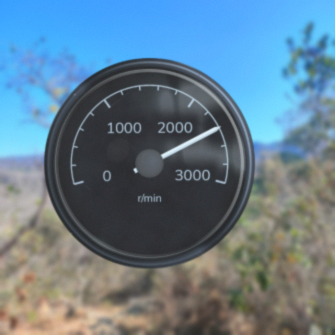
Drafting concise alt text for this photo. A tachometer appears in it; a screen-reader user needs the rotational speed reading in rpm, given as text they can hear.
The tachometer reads 2400 rpm
